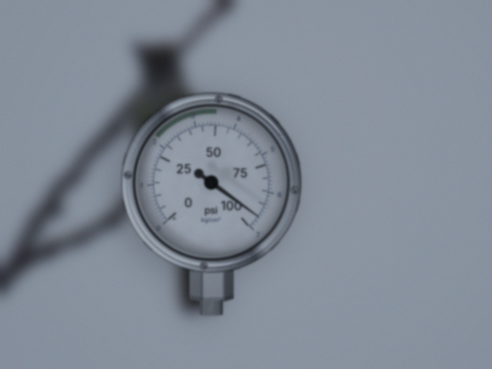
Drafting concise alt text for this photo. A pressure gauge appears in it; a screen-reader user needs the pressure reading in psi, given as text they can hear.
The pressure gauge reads 95 psi
